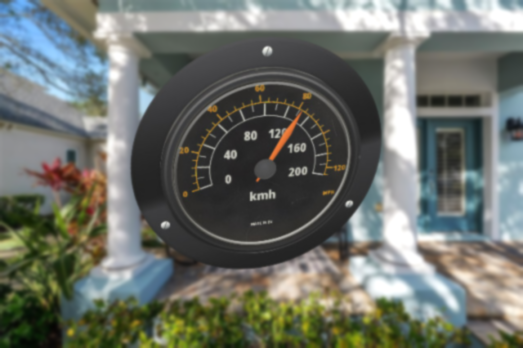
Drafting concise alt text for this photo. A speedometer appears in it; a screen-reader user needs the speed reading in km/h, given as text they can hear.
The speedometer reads 130 km/h
